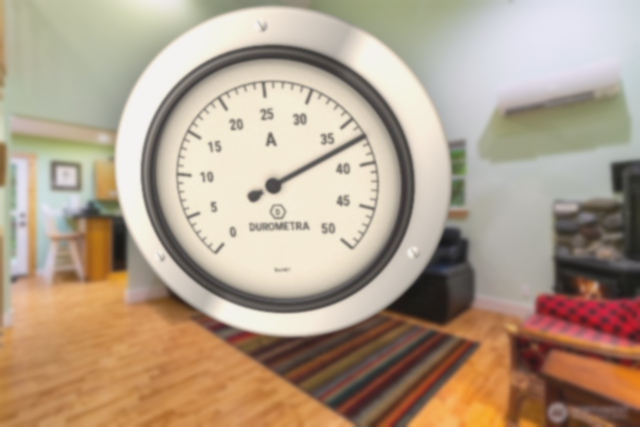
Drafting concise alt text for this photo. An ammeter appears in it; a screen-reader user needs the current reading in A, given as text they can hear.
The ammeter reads 37 A
